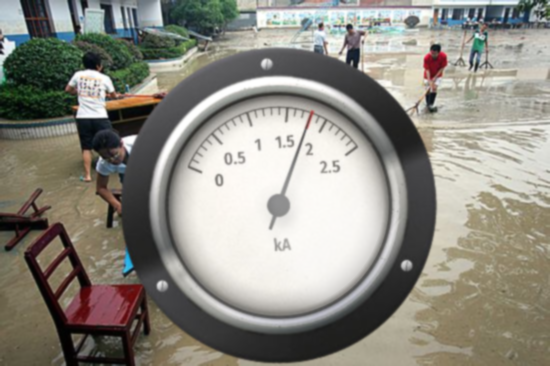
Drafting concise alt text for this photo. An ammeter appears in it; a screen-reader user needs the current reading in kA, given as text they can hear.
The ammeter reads 1.8 kA
